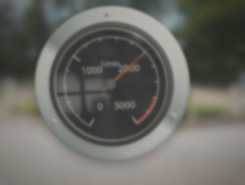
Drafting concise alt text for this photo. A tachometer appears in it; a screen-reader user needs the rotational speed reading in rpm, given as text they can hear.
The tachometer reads 2000 rpm
